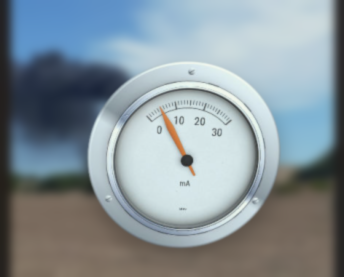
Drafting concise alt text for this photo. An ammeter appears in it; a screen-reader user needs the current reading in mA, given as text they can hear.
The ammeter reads 5 mA
